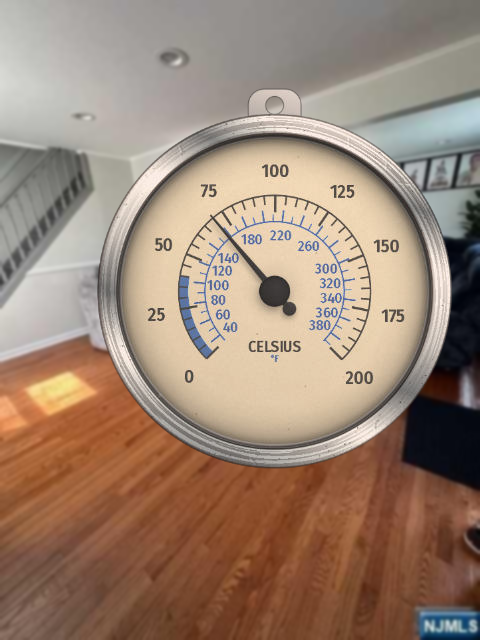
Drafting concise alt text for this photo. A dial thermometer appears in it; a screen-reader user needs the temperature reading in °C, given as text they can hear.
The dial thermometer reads 70 °C
